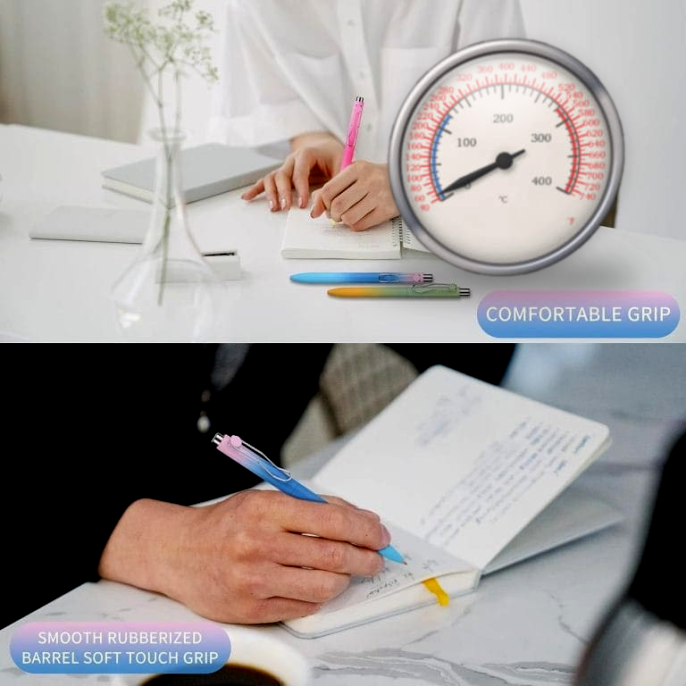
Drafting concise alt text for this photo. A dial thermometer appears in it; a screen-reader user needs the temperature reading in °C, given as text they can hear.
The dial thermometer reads 10 °C
